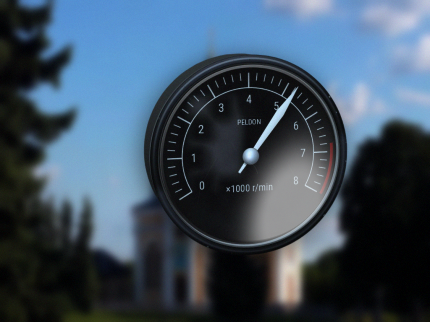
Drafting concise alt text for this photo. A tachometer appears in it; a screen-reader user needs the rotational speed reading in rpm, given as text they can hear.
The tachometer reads 5200 rpm
